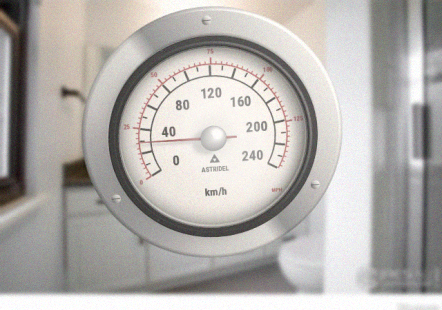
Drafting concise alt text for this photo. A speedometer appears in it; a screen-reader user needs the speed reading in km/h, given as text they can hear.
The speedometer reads 30 km/h
